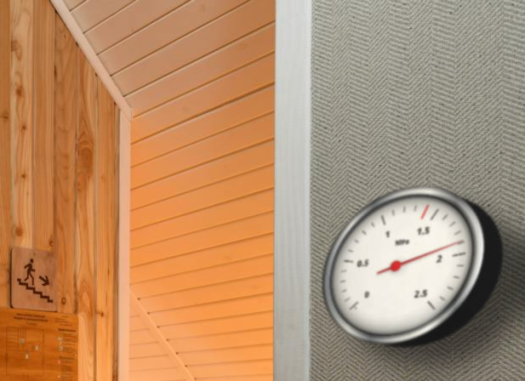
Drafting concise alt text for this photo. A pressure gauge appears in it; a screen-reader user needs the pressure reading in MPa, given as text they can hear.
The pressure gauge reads 1.9 MPa
